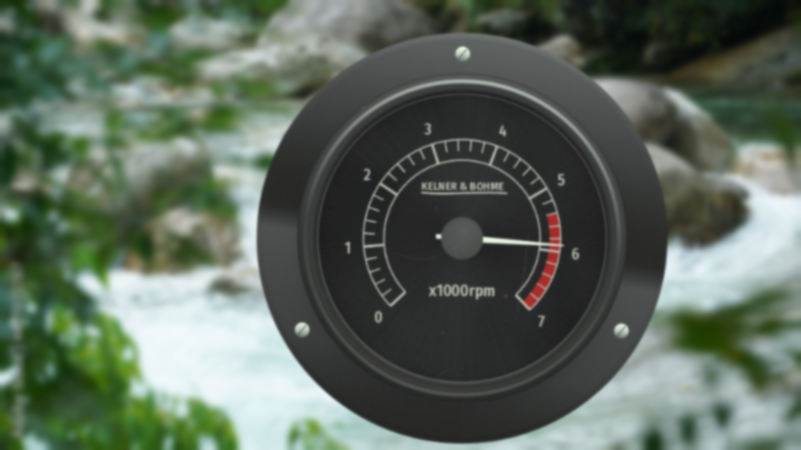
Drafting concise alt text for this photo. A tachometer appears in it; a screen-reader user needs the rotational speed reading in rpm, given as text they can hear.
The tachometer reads 5900 rpm
